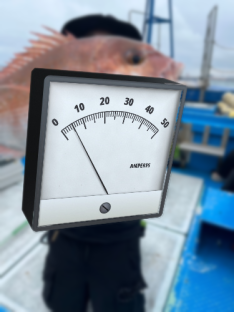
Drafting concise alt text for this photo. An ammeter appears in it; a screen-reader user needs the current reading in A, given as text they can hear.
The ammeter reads 5 A
